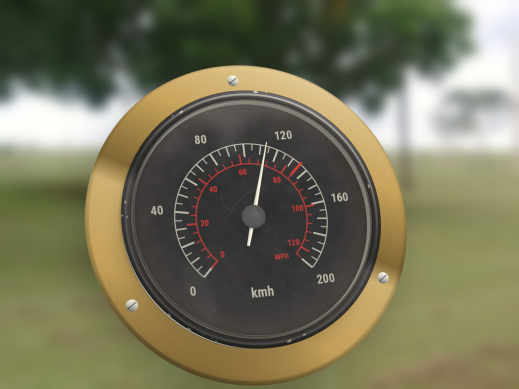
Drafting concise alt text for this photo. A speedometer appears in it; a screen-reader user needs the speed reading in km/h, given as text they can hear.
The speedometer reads 112.5 km/h
